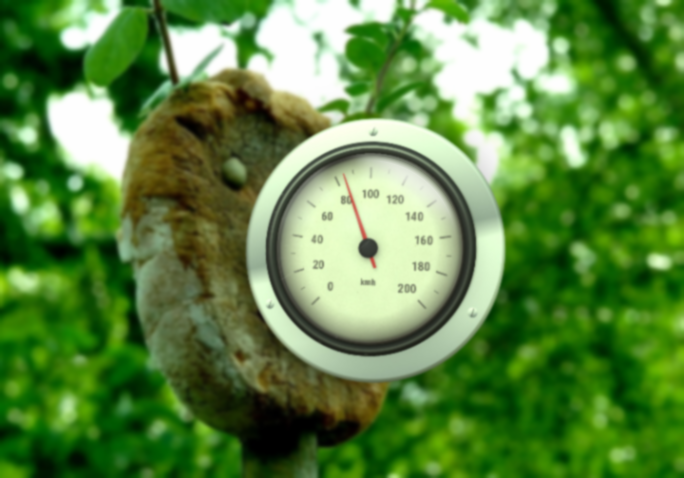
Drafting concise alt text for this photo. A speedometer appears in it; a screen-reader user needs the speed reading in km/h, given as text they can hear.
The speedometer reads 85 km/h
